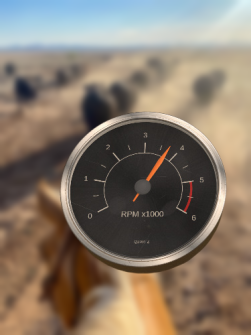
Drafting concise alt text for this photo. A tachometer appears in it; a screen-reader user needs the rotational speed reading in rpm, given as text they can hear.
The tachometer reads 3750 rpm
